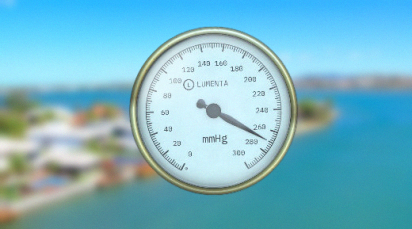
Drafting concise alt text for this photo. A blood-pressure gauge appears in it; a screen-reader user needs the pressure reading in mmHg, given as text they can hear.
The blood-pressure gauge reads 270 mmHg
